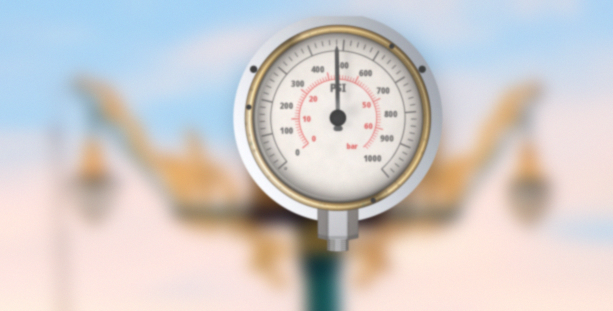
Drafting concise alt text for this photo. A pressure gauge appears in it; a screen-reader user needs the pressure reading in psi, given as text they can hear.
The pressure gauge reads 480 psi
